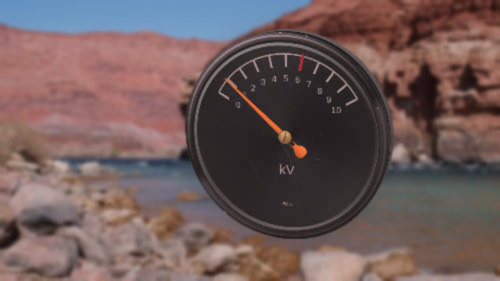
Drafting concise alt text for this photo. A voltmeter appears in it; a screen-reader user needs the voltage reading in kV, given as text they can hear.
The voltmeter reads 1 kV
